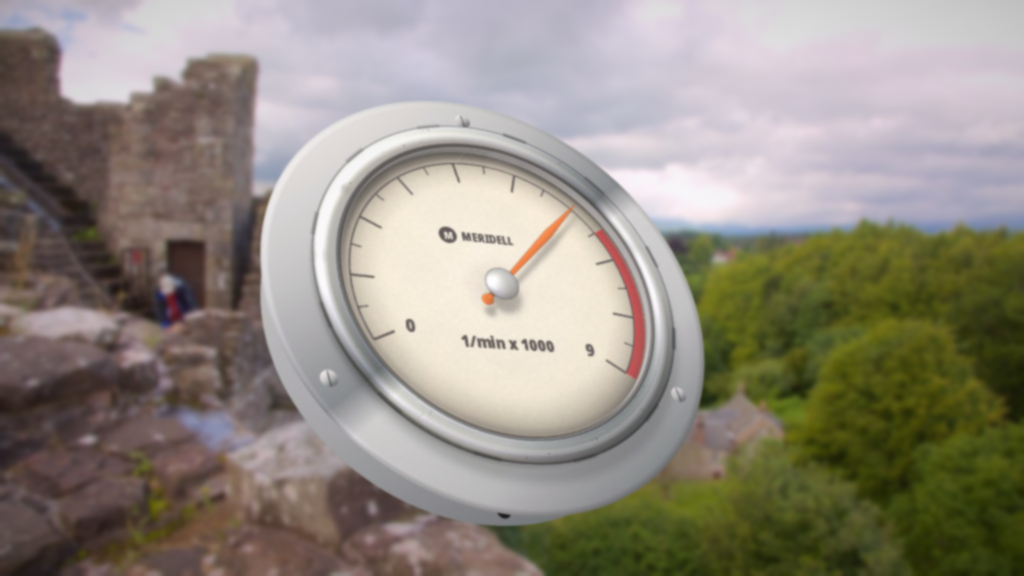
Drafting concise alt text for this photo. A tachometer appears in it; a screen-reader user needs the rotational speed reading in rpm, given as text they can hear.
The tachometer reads 6000 rpm
